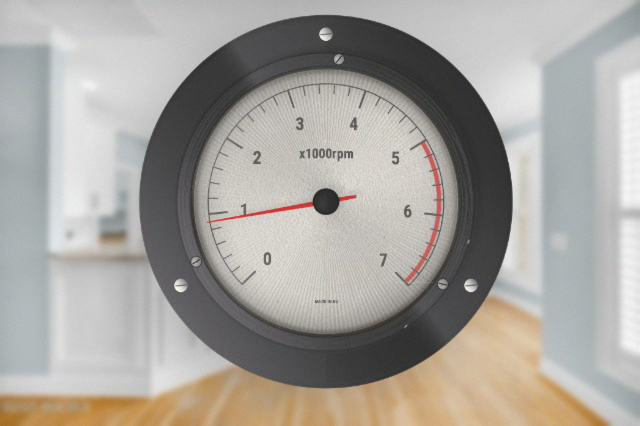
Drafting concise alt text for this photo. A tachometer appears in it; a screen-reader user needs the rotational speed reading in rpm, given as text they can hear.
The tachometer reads 900 rpm
